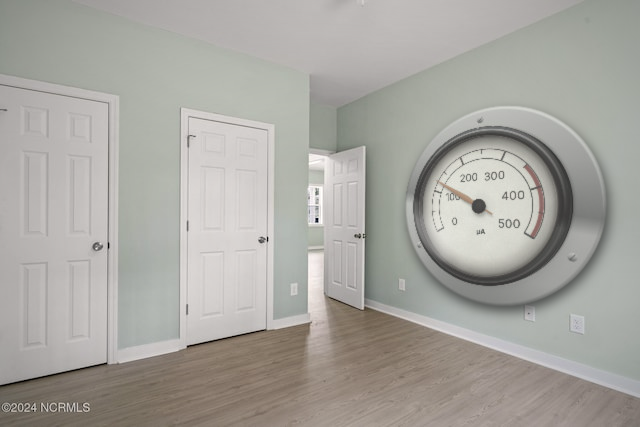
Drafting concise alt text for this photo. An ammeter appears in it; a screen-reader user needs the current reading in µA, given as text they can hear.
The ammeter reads 125 µA
